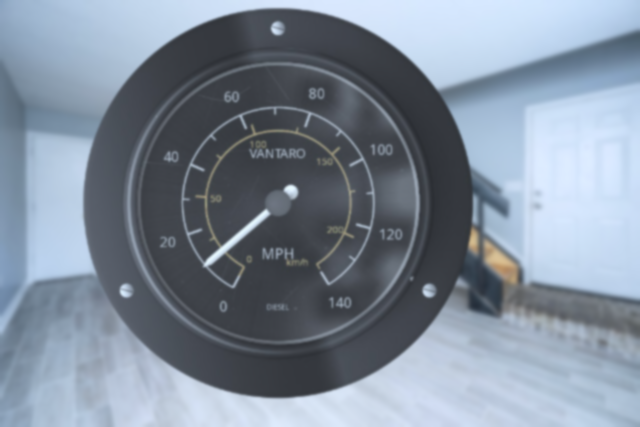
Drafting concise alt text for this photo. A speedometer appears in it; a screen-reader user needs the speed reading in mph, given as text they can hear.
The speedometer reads 10 mph
